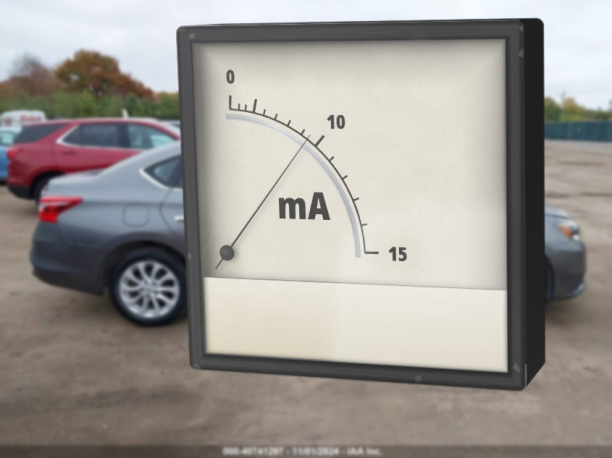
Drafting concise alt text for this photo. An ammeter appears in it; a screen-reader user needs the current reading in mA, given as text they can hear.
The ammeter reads 9.5 mA
